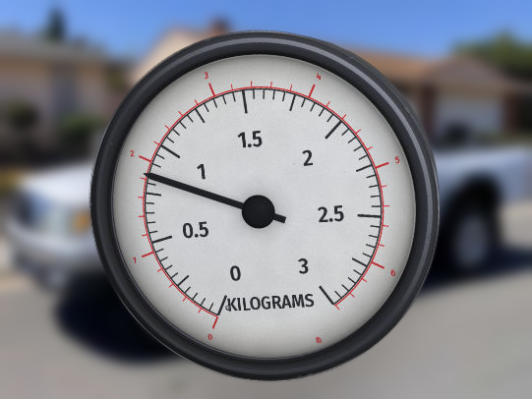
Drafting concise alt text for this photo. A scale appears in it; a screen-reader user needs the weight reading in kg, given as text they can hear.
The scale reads 0.85 kg
